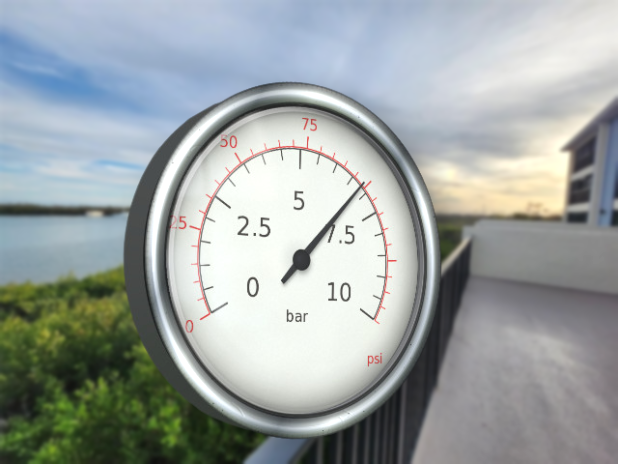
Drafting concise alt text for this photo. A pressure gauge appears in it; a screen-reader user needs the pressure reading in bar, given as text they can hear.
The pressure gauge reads 6.75 bar
